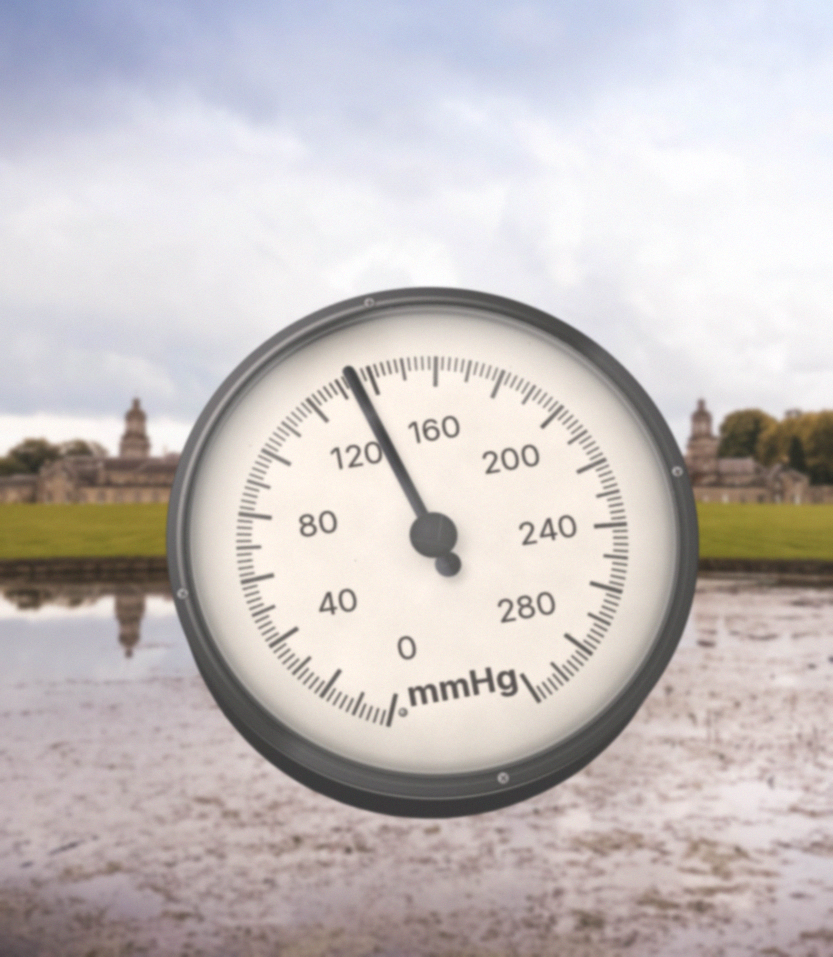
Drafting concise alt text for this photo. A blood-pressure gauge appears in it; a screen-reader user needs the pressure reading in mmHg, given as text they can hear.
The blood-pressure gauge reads 134 mmHg
